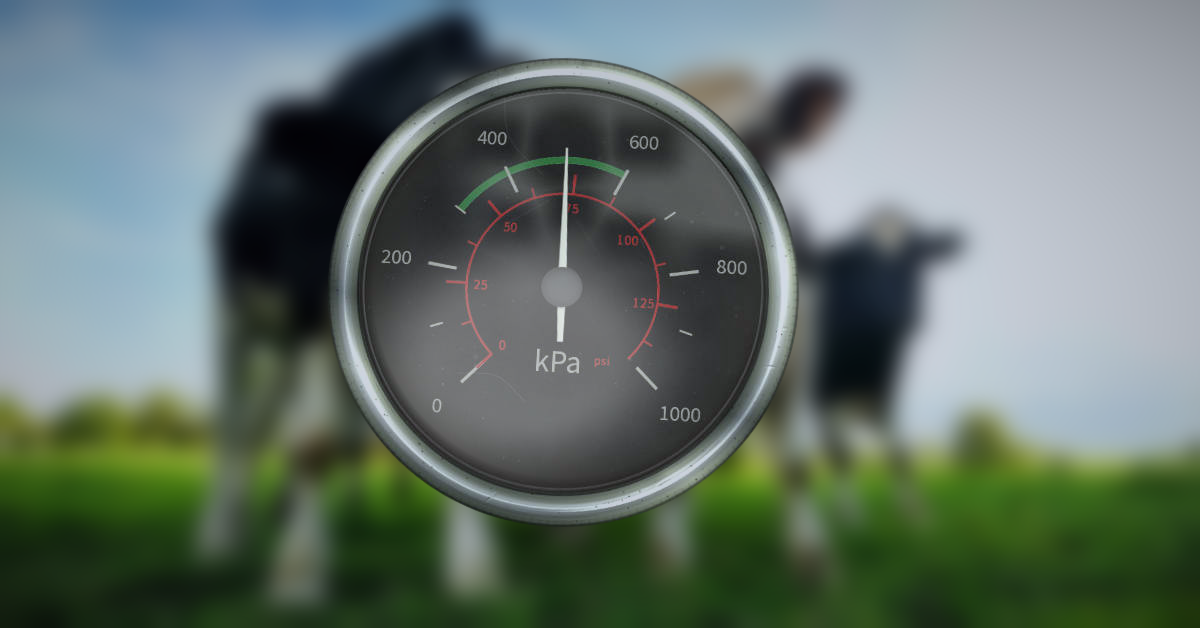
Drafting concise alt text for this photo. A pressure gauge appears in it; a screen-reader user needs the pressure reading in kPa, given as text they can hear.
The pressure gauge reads 500 kPa
